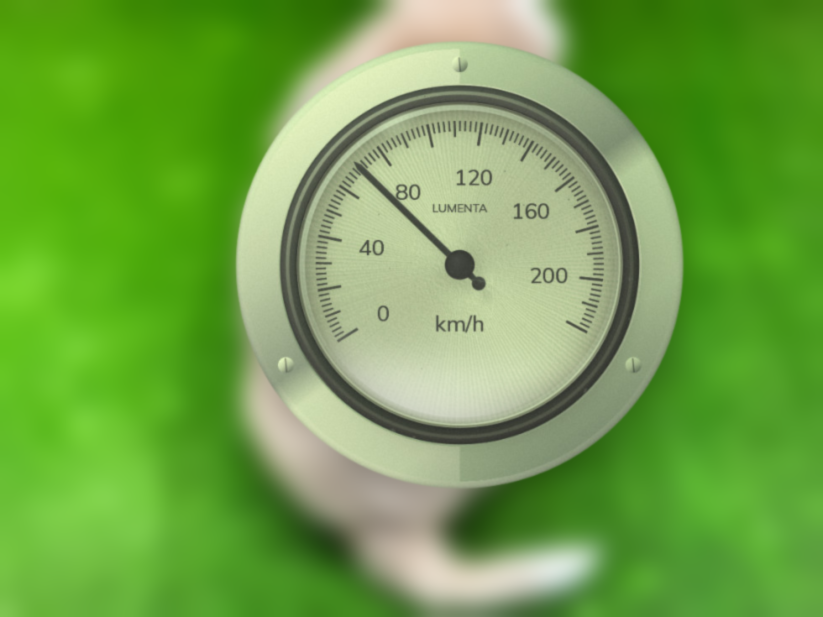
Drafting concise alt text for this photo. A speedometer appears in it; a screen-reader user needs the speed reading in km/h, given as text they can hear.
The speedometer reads 70 km/h
